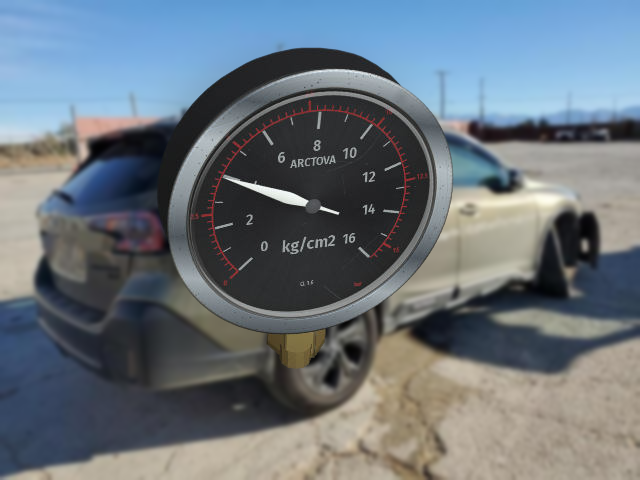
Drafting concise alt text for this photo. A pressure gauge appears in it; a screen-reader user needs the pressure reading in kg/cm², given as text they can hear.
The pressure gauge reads 4 kg/cm²
